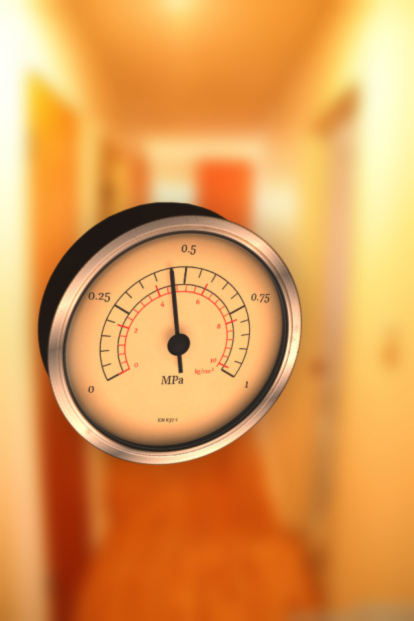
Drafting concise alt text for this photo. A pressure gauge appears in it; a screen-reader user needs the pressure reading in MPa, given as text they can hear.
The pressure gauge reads 0.45 MPa
